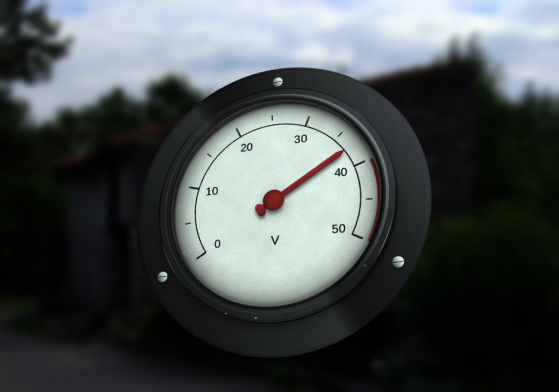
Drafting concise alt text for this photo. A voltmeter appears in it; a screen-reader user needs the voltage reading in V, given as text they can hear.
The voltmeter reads 37.5 V
